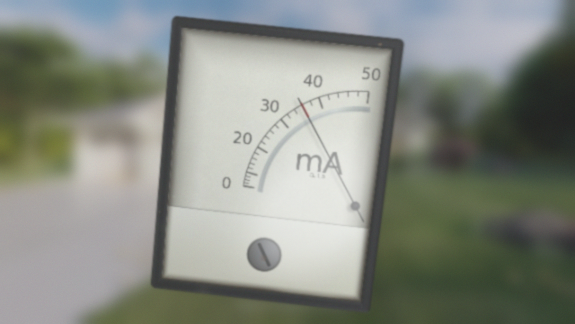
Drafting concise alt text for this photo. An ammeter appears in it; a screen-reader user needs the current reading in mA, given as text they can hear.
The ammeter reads 36 mA
